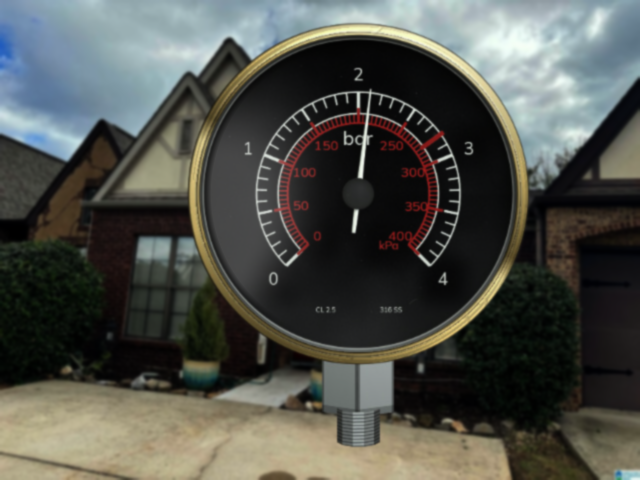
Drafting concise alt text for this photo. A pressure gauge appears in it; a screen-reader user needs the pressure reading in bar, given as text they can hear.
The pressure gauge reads 2.1 bar
